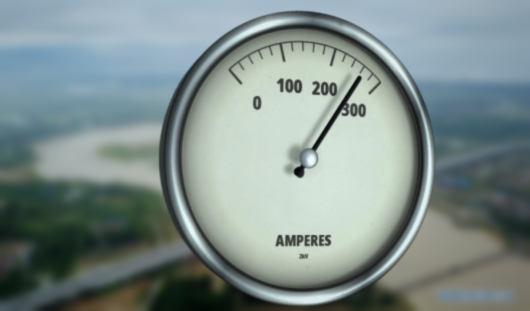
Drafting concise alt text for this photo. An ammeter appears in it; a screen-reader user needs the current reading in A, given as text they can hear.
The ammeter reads 260 A
